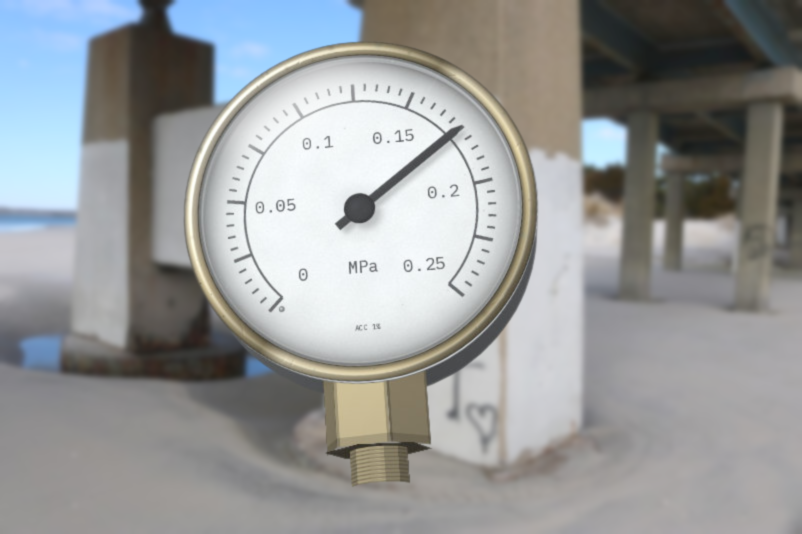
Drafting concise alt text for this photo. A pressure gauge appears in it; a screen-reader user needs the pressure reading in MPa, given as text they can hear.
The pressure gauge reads 0.175 MPa
